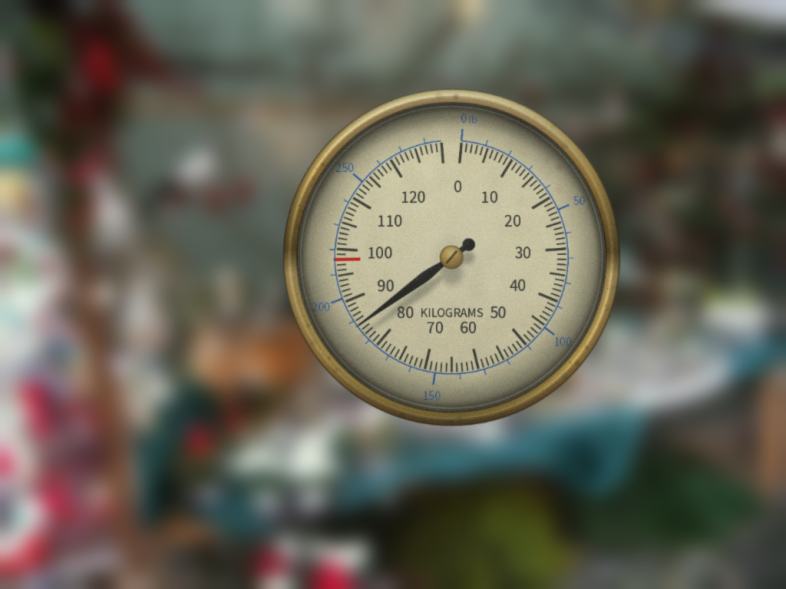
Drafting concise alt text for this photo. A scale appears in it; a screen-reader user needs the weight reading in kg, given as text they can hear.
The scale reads 85 kg
